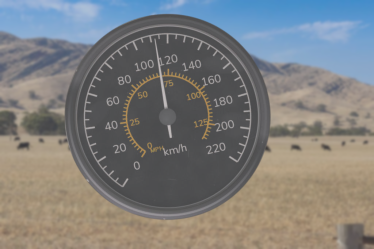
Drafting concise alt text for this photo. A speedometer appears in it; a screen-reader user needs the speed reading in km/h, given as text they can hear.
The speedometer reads 112.5 km/h
